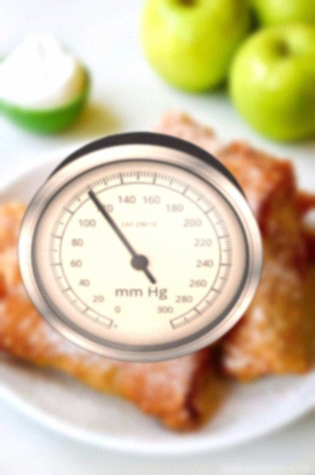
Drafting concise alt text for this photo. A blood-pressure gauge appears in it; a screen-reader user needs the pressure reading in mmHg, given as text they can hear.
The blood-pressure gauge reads 120 mmHg
